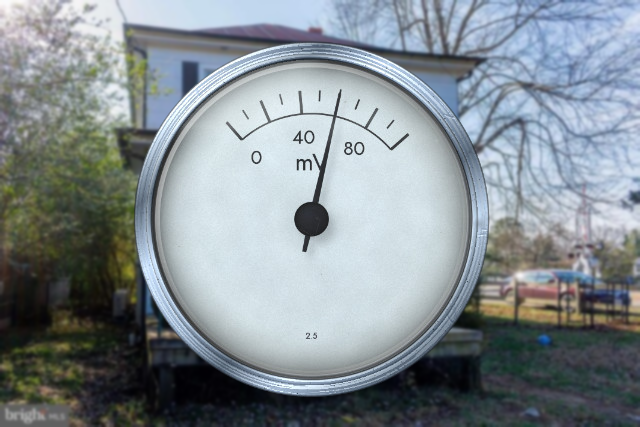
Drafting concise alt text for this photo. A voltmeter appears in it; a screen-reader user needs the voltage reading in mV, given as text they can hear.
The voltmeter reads 60 mV
